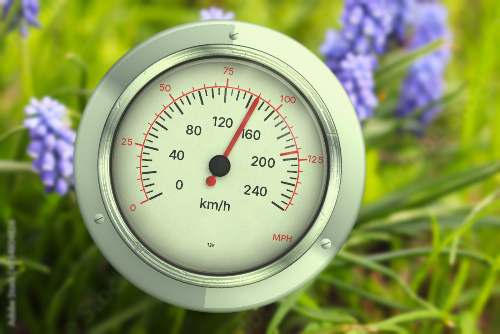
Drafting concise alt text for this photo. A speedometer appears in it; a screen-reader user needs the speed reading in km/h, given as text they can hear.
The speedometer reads 145 km/h
